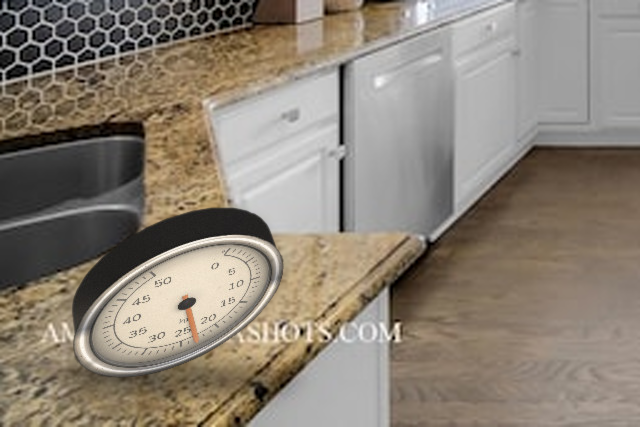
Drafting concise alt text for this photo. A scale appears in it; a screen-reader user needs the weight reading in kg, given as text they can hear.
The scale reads 23 kg
